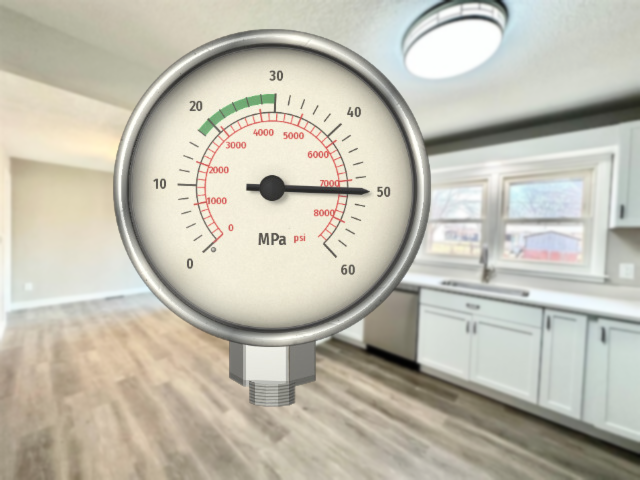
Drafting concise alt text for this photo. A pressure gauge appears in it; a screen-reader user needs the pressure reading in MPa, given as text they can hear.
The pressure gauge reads 50 MPa
